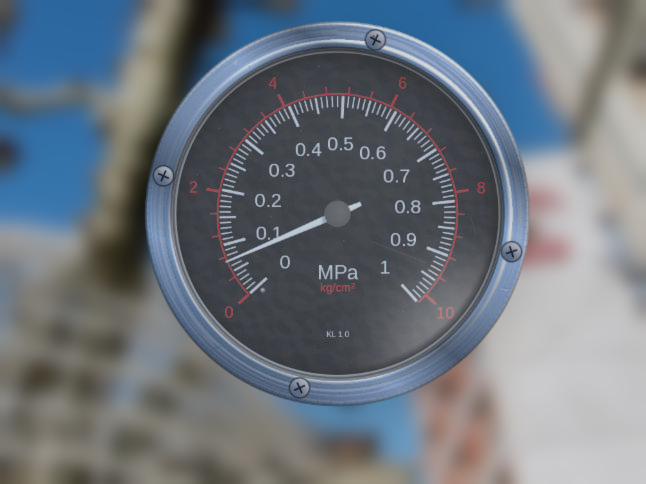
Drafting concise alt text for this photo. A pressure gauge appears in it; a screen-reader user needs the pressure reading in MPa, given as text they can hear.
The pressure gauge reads 0.07 MPa
